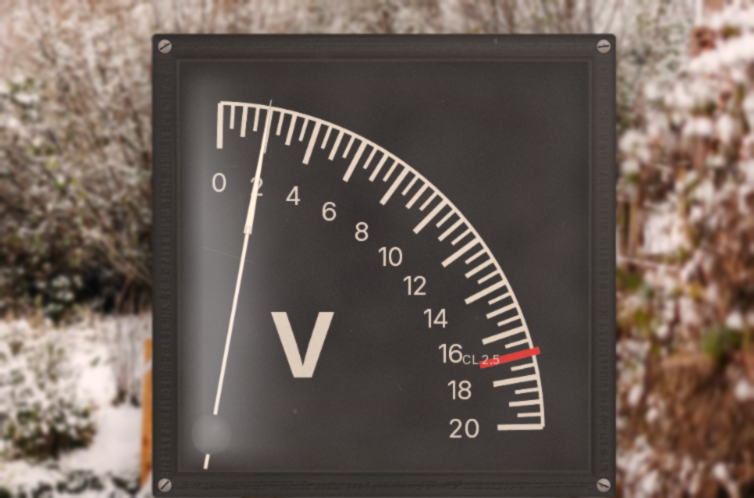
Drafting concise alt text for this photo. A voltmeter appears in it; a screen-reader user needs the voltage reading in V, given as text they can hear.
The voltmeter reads 2 V
